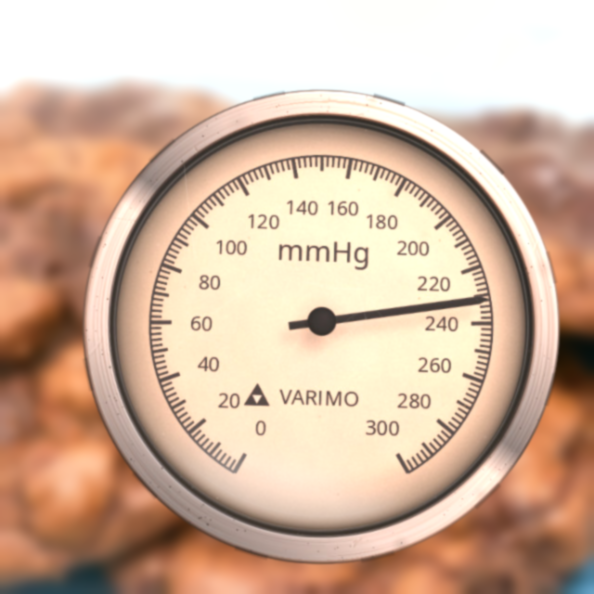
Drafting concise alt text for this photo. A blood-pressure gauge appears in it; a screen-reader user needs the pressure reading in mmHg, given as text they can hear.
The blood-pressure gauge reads 232 mmHg
